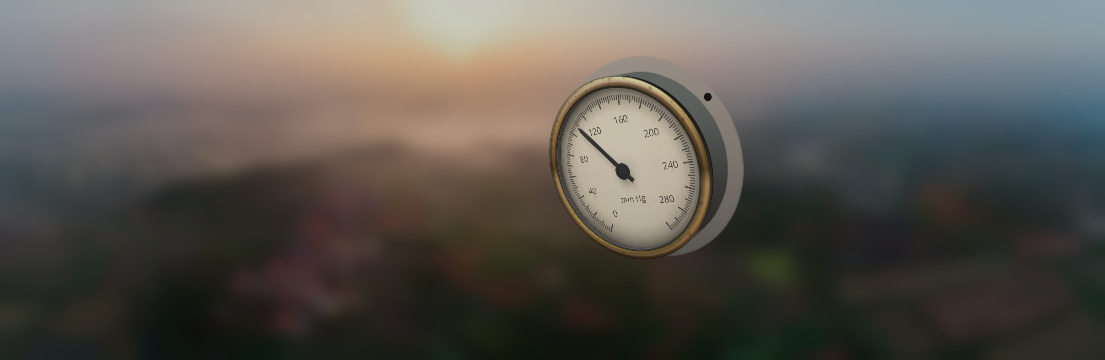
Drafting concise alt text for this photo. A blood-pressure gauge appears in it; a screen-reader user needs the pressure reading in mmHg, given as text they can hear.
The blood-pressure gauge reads 110 mmHg
